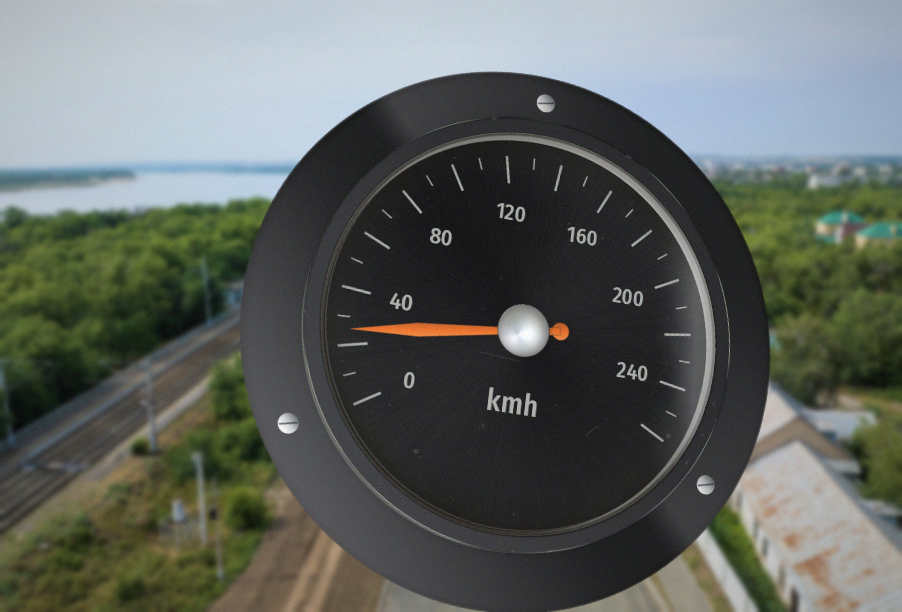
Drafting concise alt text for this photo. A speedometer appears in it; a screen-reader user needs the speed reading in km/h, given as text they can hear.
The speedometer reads 25 km/h
